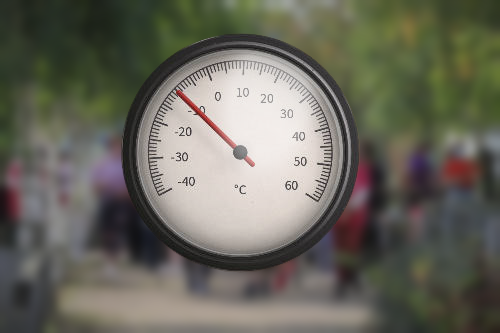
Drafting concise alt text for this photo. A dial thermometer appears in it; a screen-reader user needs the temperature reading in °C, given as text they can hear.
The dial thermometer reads -10 °C
